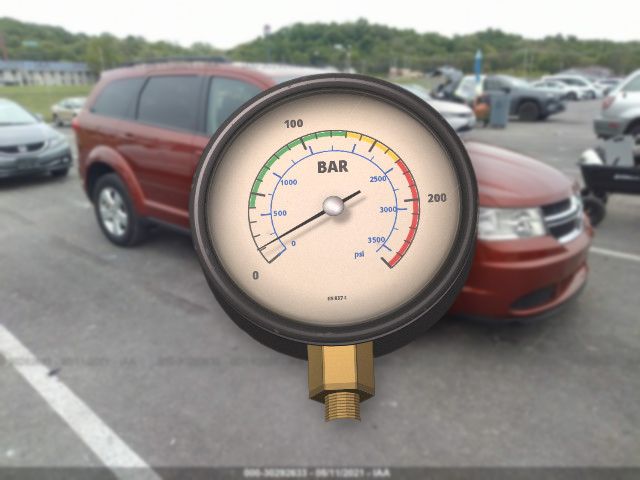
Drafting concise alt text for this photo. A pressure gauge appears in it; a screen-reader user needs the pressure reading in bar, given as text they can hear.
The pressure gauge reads 10 bar
